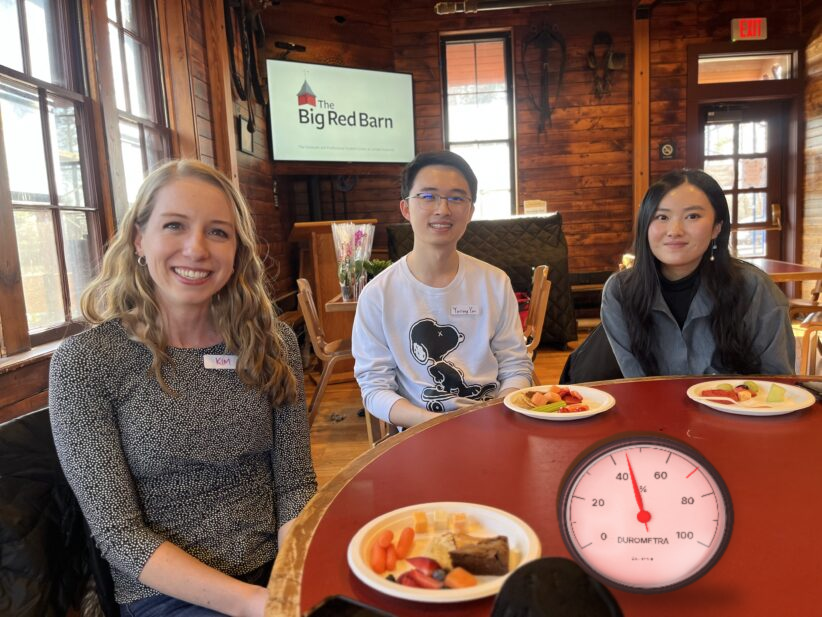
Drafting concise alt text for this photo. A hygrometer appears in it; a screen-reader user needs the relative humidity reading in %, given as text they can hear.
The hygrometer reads 45 %
